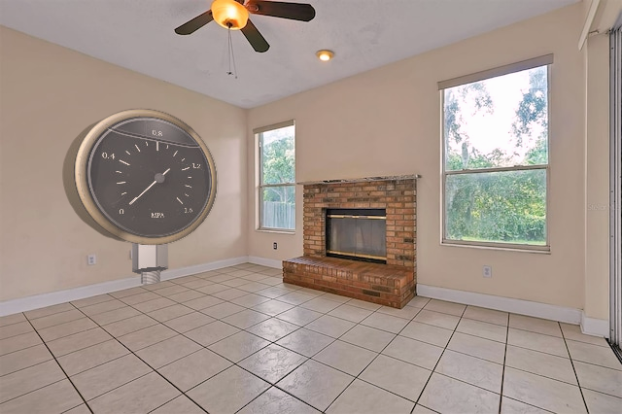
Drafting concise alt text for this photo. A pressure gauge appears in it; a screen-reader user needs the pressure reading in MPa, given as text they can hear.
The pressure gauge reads 0 MPa
